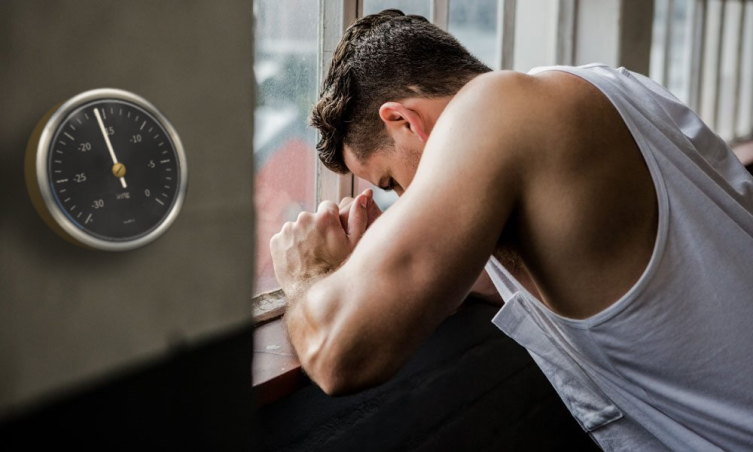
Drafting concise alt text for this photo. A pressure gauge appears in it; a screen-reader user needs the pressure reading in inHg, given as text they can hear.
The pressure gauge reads -16 inHg
